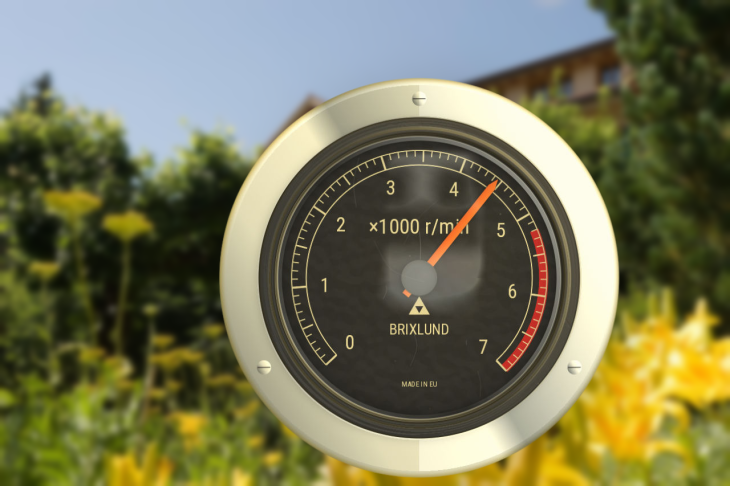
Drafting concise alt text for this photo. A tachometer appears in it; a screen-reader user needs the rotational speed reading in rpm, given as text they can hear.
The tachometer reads 4450 rpm
